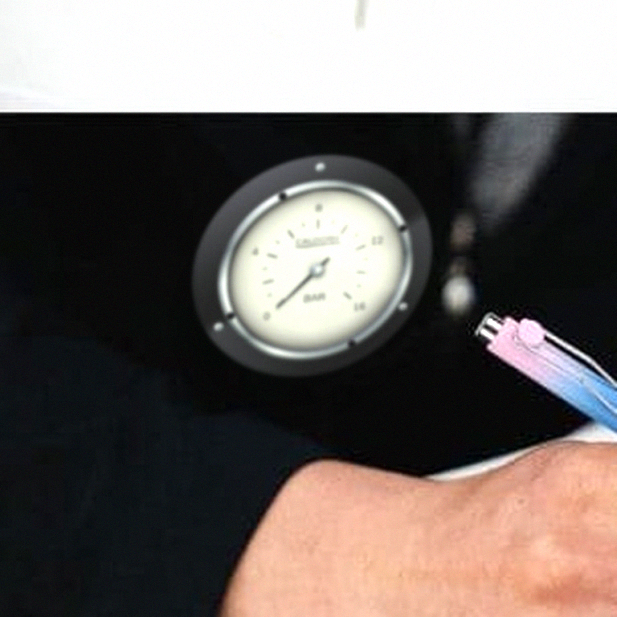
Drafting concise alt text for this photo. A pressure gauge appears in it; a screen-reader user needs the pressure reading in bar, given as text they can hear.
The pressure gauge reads 0 bar
